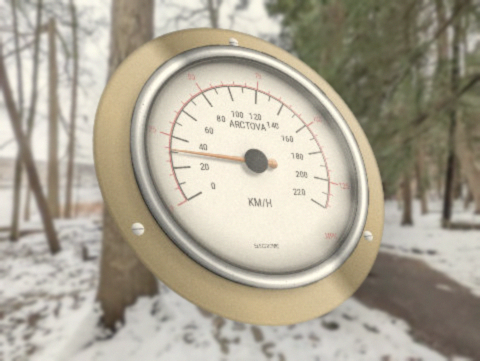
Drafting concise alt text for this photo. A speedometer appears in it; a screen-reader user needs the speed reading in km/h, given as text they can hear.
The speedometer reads 30 km/h
